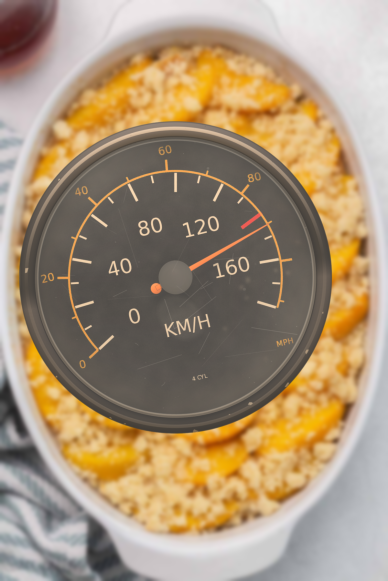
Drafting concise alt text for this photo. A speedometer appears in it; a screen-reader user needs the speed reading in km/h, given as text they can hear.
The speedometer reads 145 km/h
